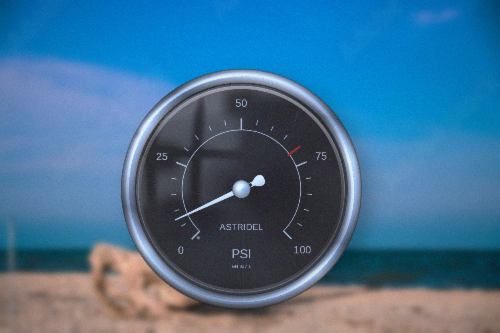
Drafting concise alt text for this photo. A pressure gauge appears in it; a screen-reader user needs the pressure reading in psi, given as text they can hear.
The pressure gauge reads 7.5 psi
